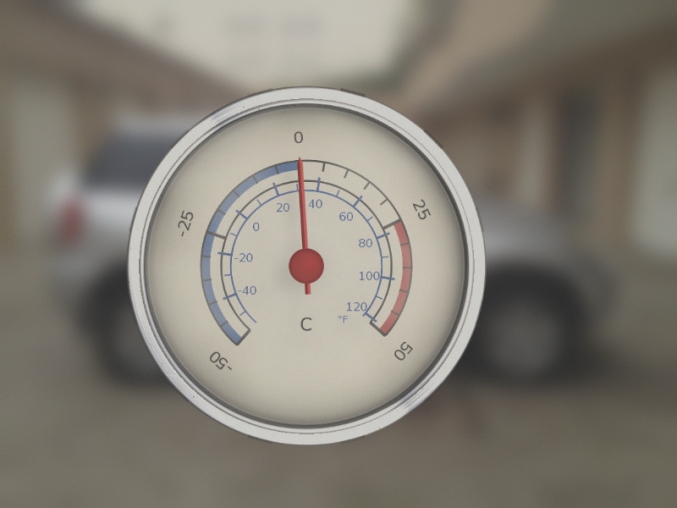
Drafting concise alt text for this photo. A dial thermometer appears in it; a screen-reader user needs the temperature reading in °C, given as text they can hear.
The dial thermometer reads 0 °C
